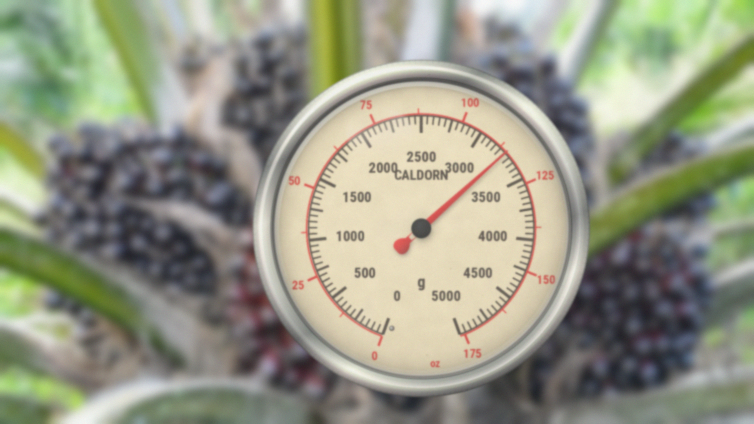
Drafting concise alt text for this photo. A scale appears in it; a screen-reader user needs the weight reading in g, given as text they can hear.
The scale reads 3250 g
